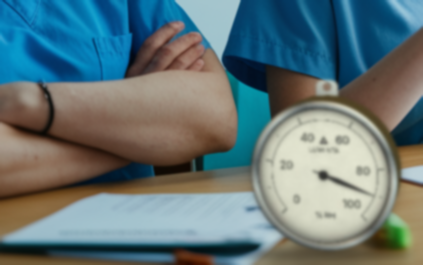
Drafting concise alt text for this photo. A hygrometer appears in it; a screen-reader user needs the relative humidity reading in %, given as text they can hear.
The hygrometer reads 90 %
